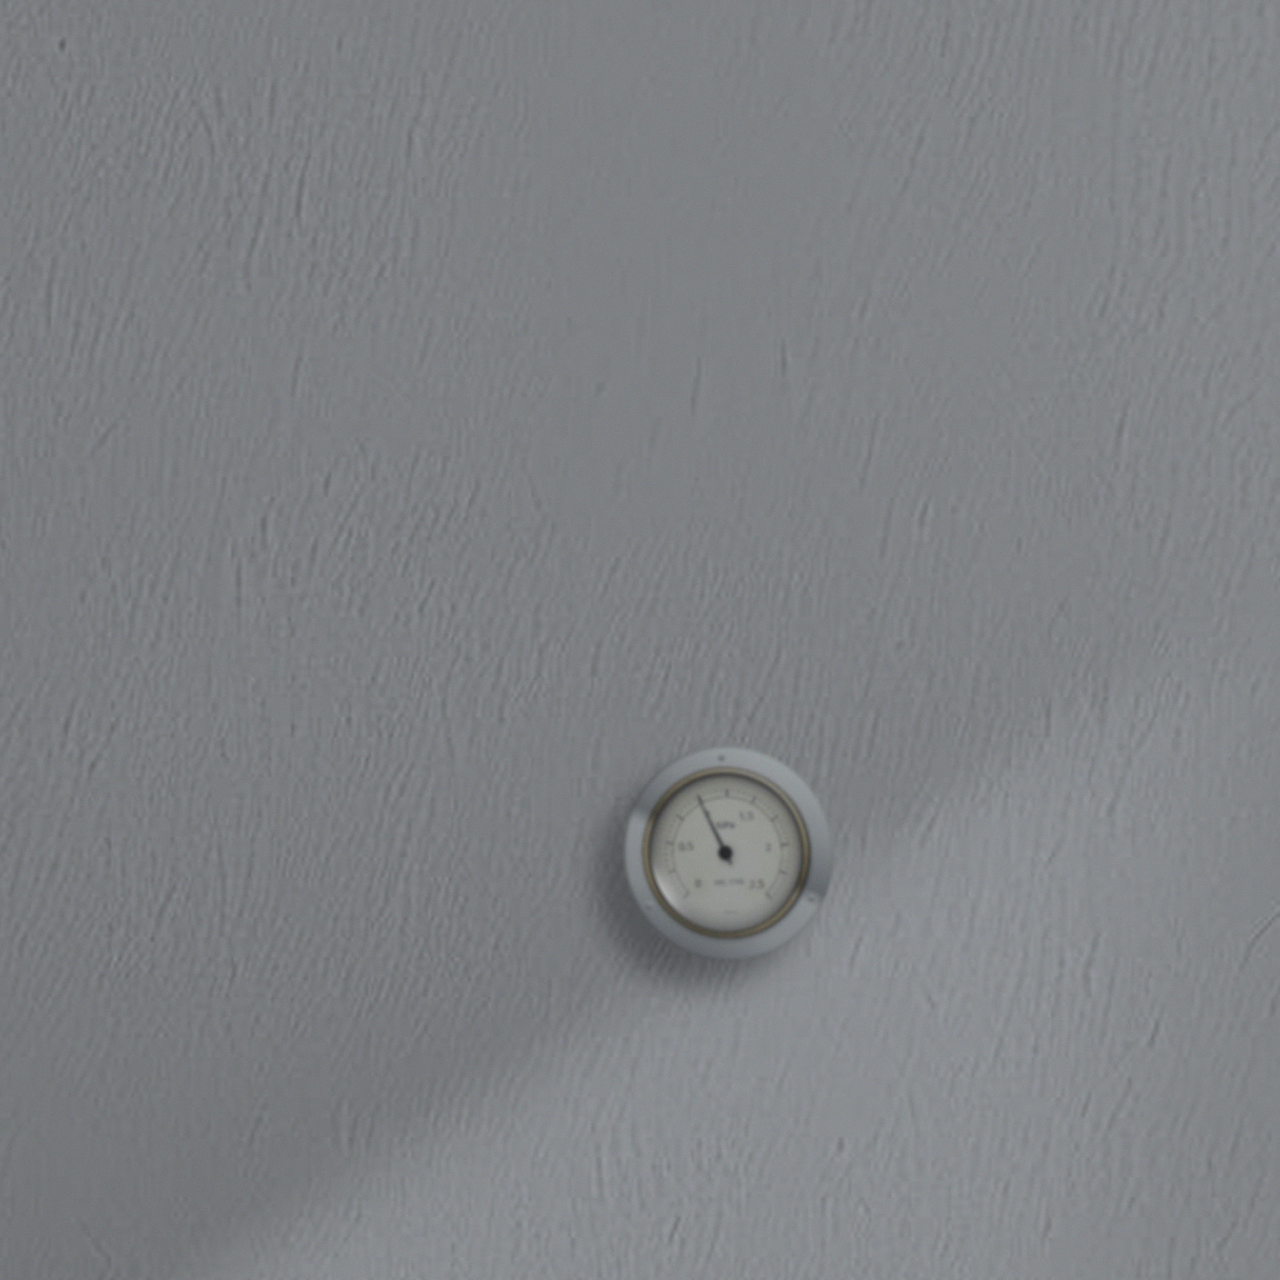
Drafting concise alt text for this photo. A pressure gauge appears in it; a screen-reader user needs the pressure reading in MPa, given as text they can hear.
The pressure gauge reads 1 MPa
